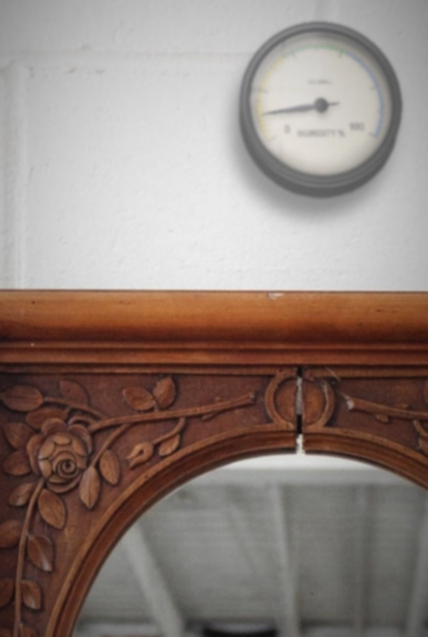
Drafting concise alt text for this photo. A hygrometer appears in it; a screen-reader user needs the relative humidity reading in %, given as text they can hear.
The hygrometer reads 10 %
